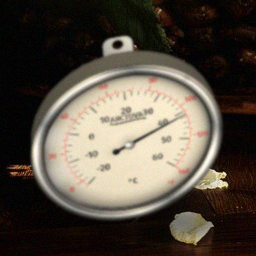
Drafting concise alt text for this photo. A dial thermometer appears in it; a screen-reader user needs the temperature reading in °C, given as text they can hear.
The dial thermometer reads 40 °C
